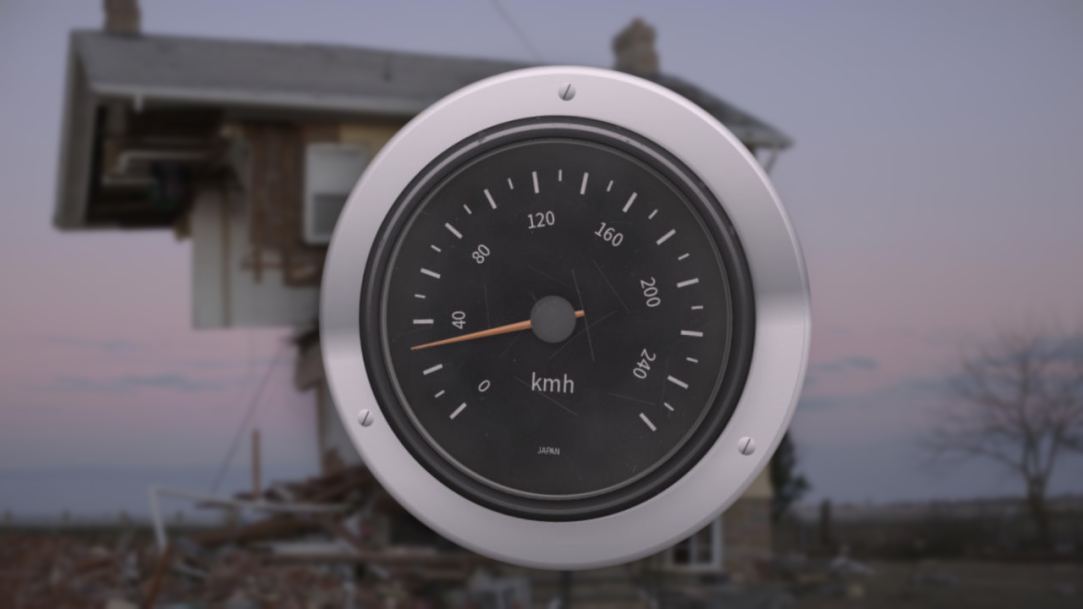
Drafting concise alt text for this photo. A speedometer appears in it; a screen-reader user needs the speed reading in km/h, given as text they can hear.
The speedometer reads 30 km/h
